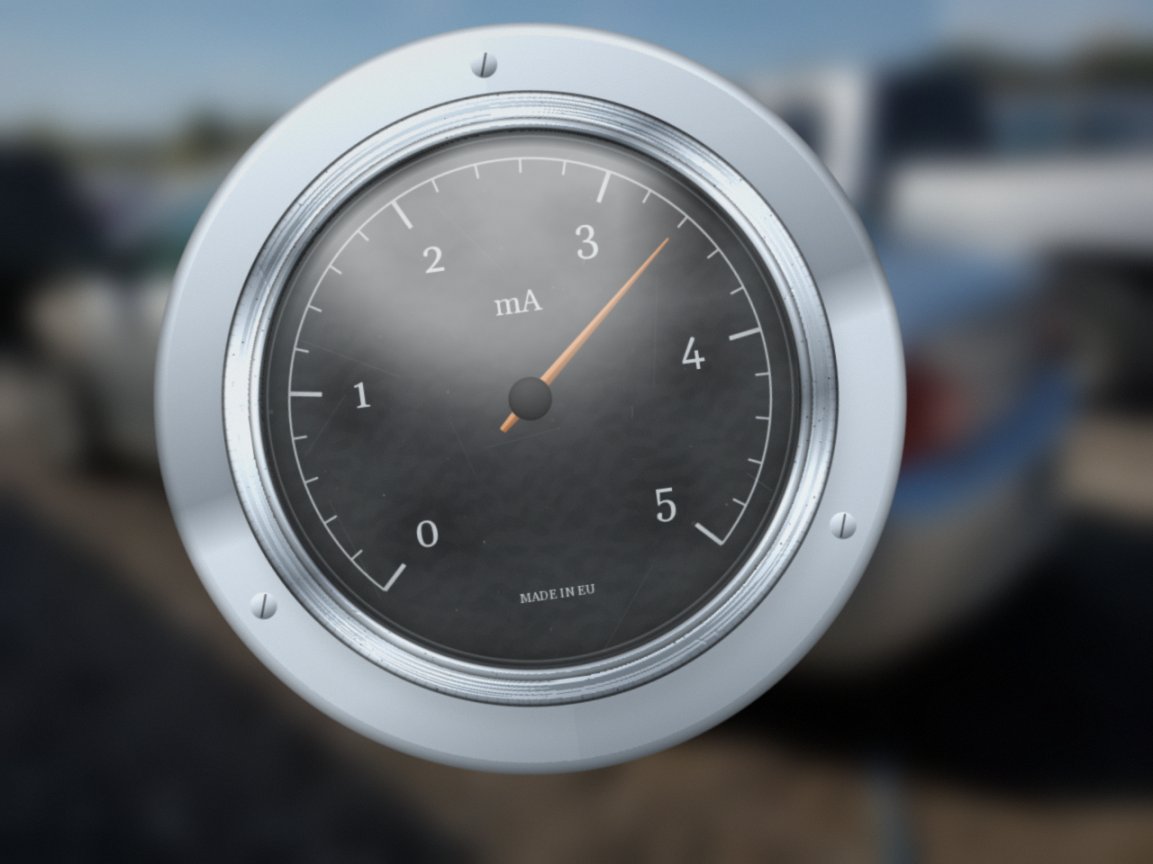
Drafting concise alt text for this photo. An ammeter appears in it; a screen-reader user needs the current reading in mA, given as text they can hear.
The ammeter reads 3.4 mA
